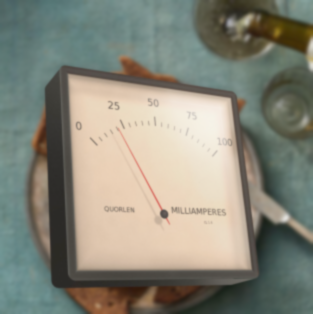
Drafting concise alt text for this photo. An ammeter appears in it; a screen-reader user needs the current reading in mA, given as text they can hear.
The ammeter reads 20 mA
